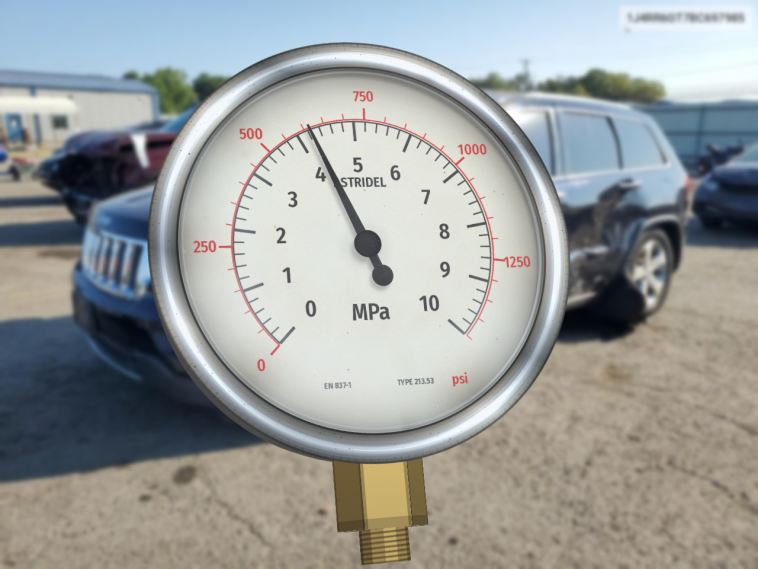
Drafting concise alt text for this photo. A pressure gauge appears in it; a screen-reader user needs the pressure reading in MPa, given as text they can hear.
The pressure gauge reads 4.2 MPa
